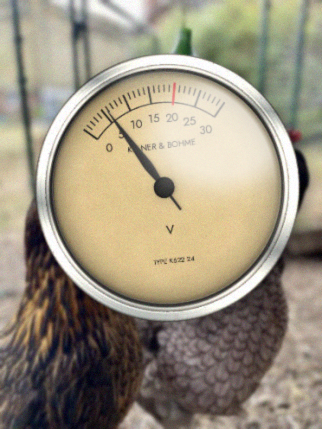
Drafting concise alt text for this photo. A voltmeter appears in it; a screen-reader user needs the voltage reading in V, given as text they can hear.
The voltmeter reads 6 V
